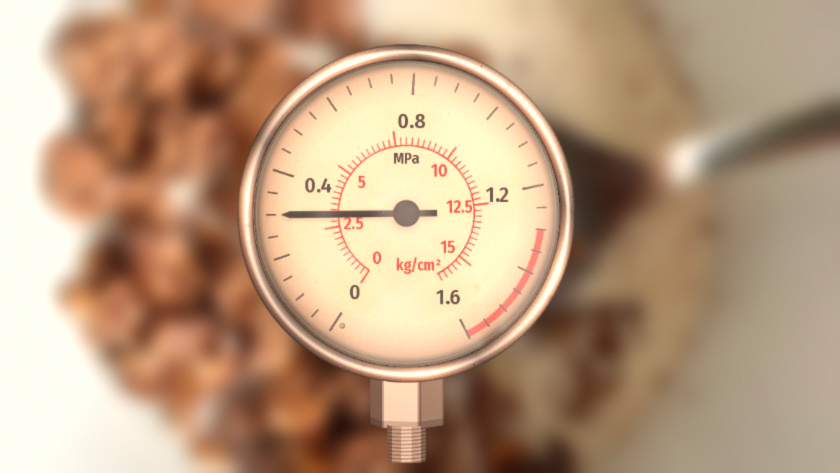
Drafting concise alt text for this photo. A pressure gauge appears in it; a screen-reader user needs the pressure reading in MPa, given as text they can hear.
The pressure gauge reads 0.3 MPa
